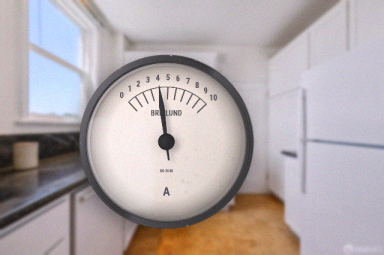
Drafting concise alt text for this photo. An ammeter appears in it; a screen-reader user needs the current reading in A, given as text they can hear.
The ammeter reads 4 A
